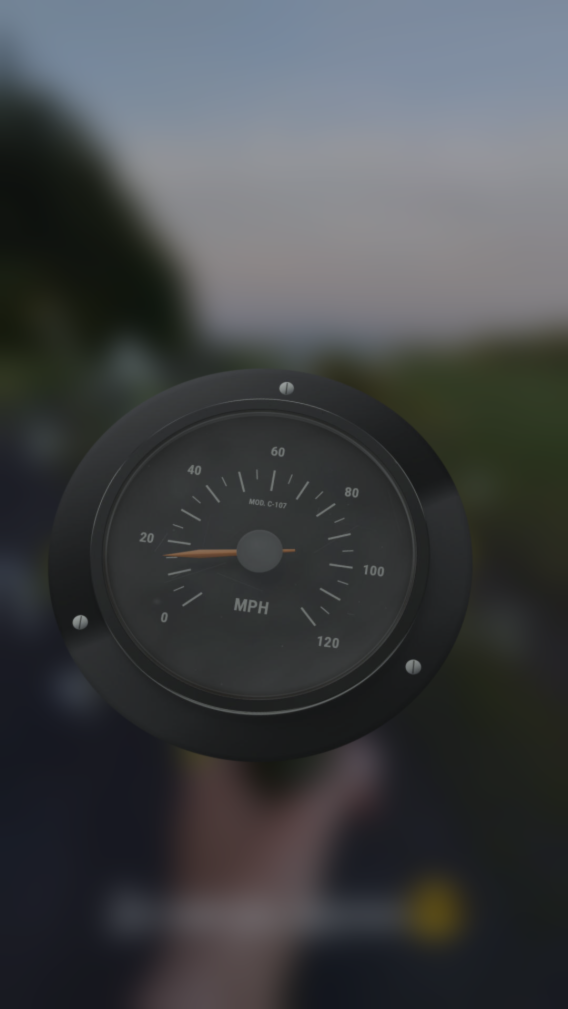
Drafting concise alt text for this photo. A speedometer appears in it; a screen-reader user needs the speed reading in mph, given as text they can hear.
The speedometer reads 15 mph
